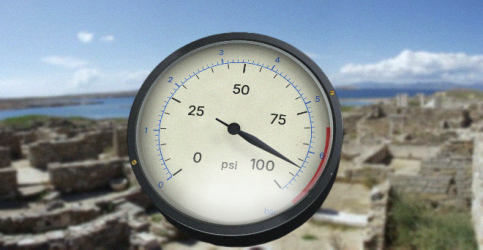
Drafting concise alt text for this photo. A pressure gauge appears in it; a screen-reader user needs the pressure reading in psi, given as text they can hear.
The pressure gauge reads 92.5 psi
